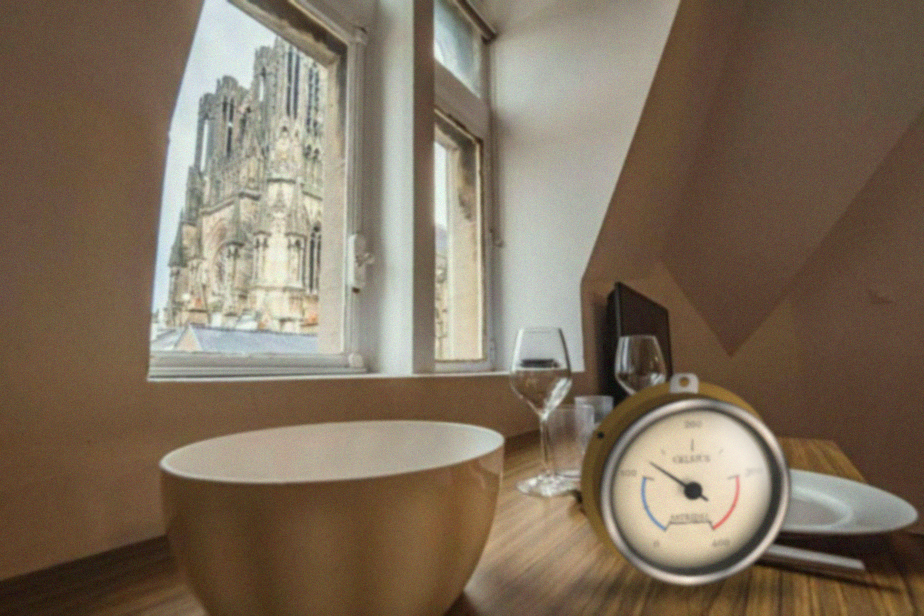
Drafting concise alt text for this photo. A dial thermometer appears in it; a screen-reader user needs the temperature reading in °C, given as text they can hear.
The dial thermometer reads 125 °C
